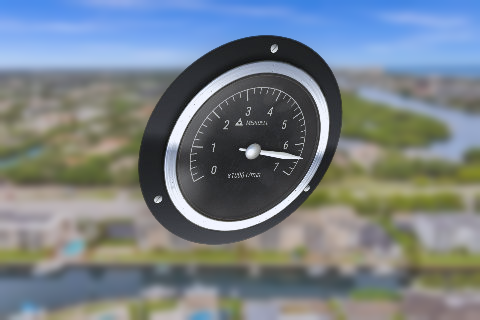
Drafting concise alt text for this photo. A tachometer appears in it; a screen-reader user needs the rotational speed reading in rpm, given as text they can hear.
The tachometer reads 6400 rpm
